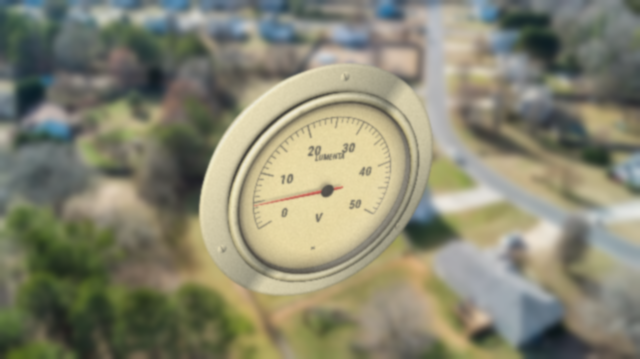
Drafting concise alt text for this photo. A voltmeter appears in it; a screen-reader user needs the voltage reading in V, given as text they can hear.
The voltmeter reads 5 V
